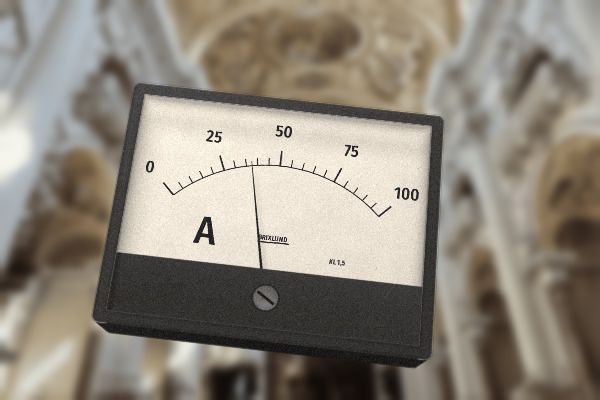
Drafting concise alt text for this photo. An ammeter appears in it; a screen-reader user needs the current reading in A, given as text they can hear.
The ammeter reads 37.5 A
